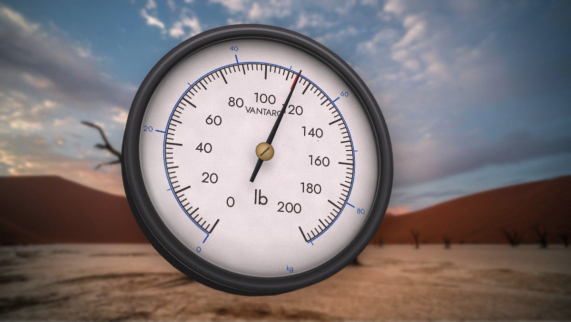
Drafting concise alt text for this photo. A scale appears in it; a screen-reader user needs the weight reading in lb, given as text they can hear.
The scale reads 114 lb
